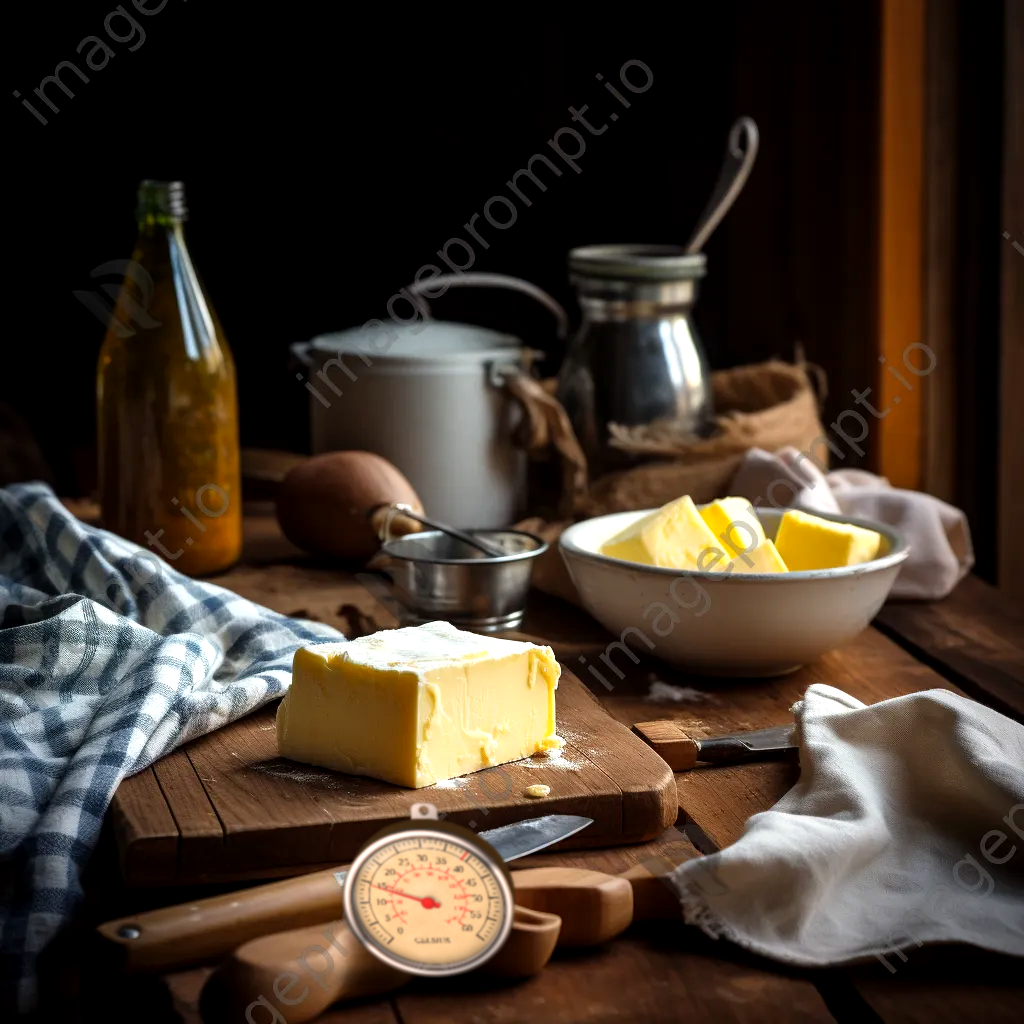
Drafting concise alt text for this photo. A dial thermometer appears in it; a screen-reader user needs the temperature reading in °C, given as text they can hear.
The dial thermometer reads 15 °C
